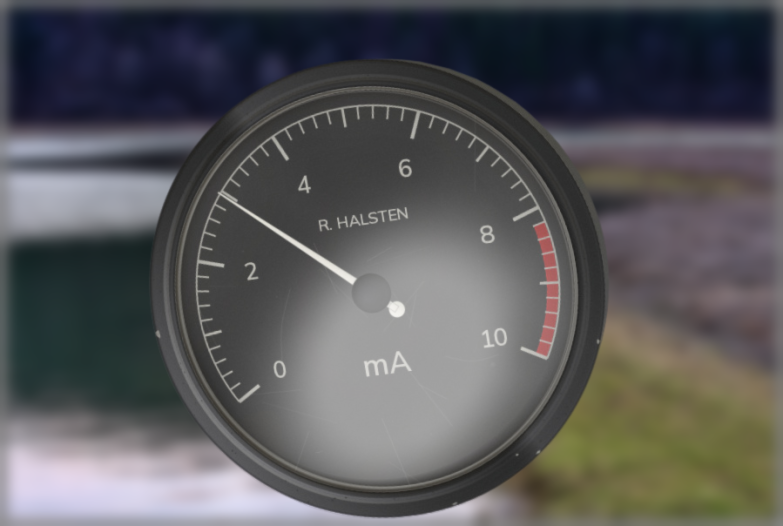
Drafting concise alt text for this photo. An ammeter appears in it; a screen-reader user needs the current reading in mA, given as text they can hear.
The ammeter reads 3 mA
